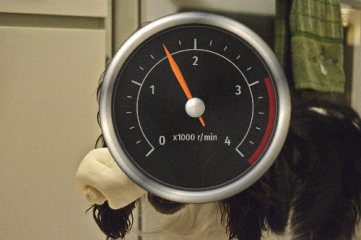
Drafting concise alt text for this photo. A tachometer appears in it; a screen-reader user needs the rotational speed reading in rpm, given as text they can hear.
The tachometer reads 1600 rpm
